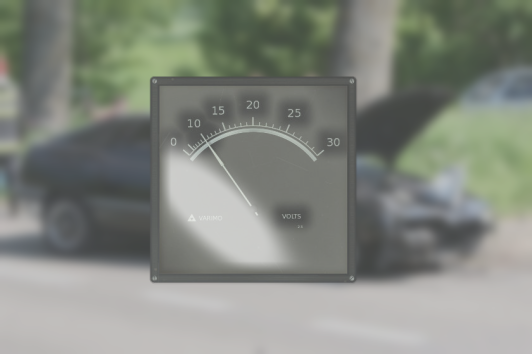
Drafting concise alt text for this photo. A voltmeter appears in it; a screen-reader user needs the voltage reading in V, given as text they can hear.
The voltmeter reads 10 V
